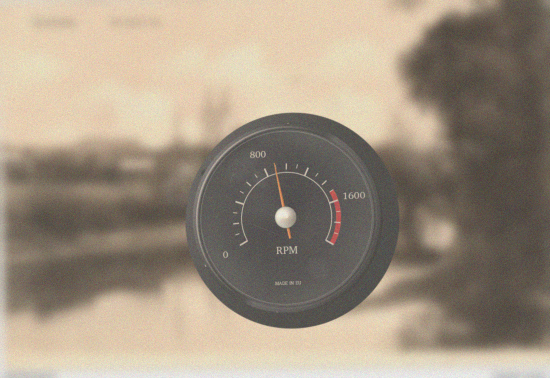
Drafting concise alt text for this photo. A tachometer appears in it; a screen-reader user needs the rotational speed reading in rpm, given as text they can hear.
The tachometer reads 900 rpm
